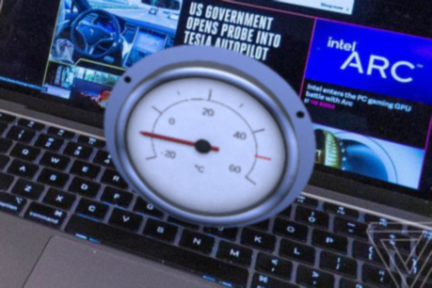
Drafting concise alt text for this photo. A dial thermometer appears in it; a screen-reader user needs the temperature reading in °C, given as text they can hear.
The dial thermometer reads -10 °C
